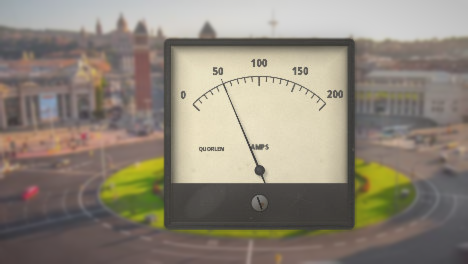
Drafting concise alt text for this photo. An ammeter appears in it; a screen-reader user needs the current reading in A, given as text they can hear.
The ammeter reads 50 A
